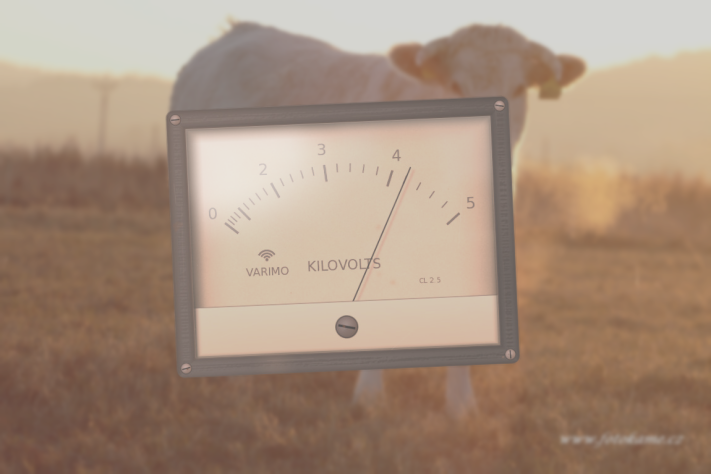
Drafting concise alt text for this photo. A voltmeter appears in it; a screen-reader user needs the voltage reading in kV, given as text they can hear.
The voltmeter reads 4.2 kV
